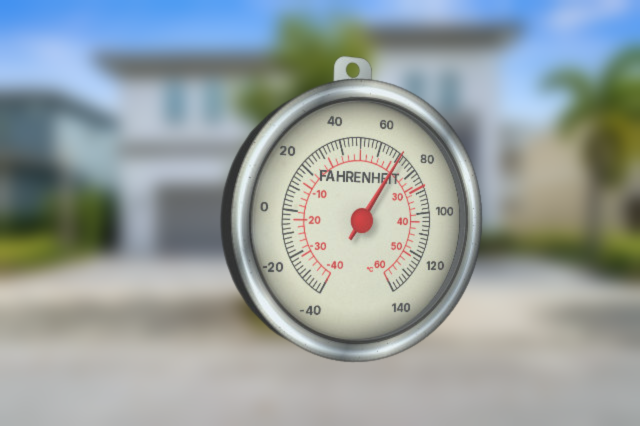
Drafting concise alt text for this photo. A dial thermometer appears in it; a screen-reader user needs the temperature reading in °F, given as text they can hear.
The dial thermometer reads 70 °F
